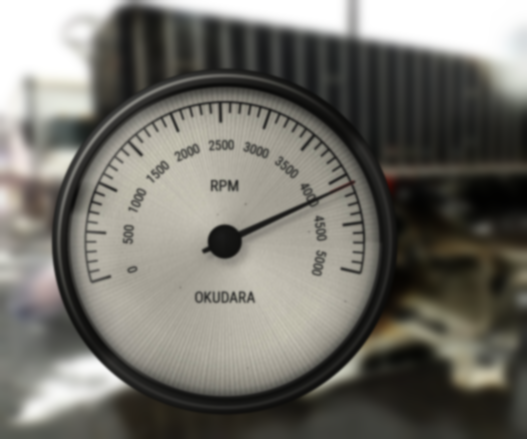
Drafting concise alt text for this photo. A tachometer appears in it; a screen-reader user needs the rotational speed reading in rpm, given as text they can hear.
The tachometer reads 4100 rpm
